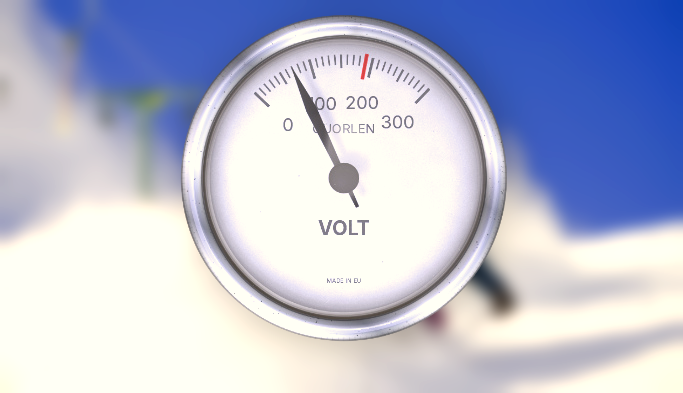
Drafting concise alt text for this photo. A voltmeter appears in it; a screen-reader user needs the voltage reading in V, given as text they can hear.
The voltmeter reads 70 V
